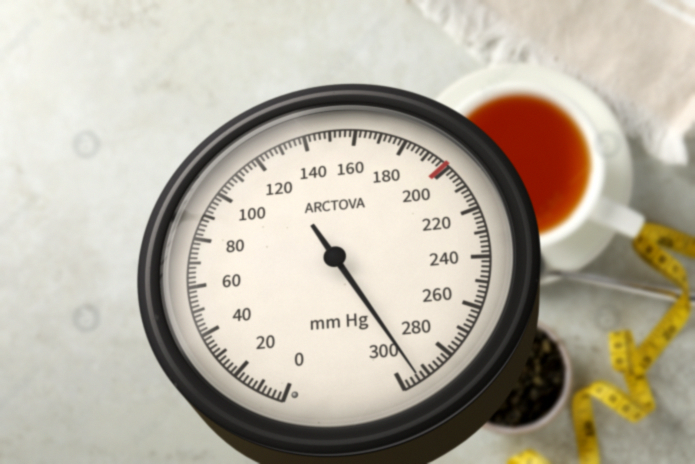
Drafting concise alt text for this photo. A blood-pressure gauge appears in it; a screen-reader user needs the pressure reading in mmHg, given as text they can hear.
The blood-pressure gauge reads 294 mmHg
